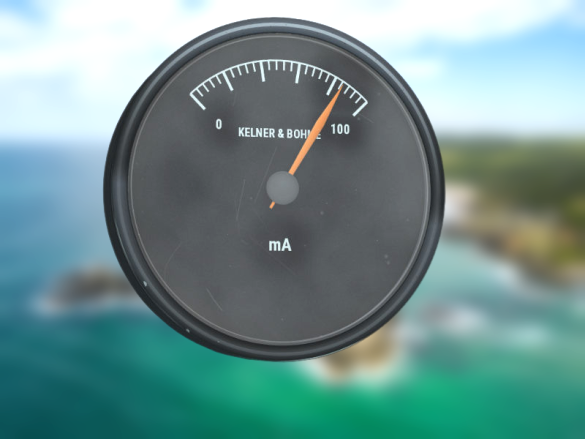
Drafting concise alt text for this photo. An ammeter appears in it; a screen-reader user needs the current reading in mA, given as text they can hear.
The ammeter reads 84 mA
